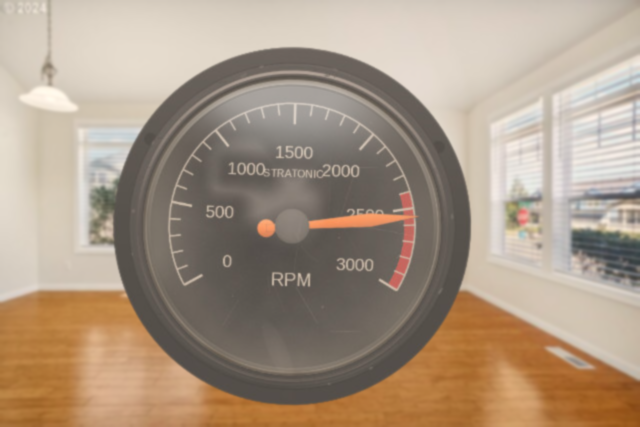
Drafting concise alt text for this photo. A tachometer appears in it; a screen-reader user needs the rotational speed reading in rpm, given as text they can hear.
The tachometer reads 2550 rpm
